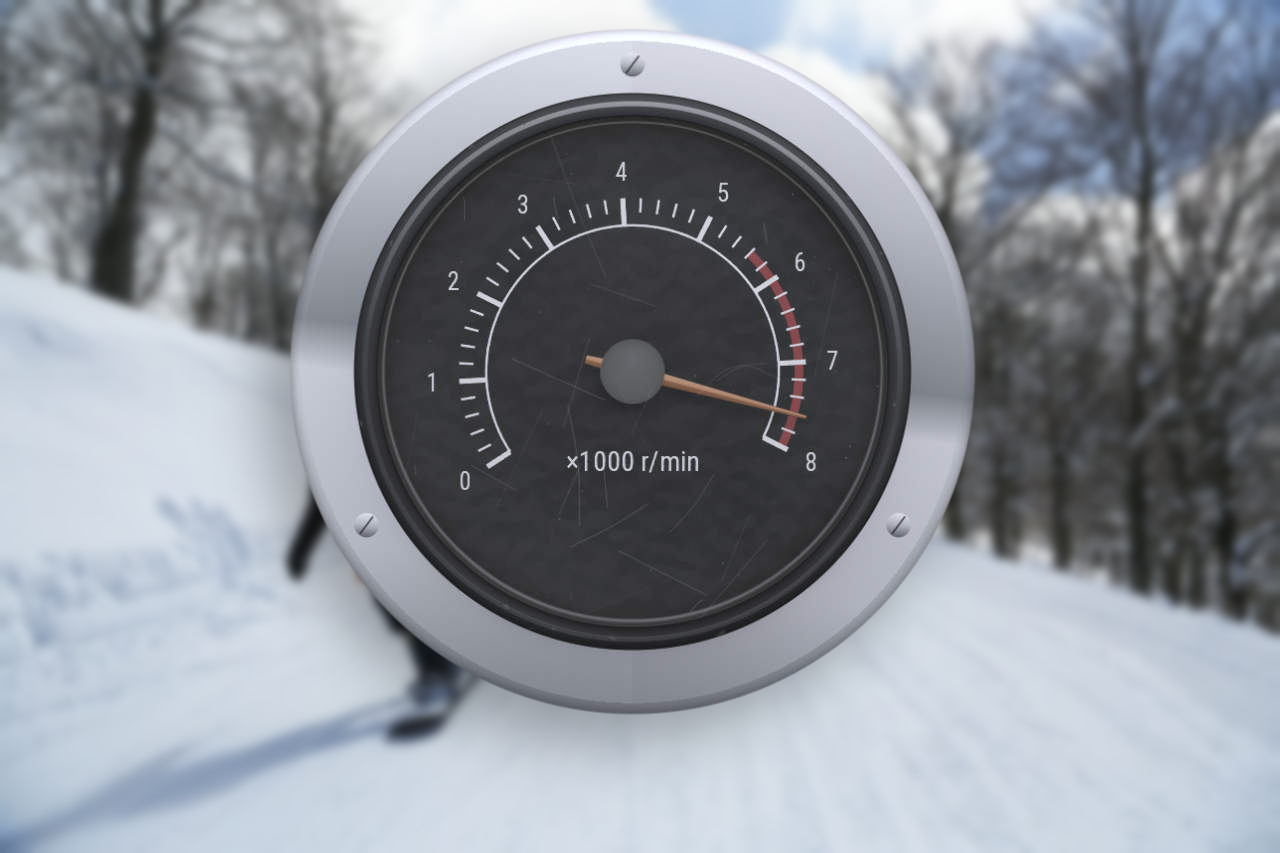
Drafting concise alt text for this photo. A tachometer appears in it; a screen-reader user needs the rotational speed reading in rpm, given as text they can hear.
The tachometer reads 7600 rpm
